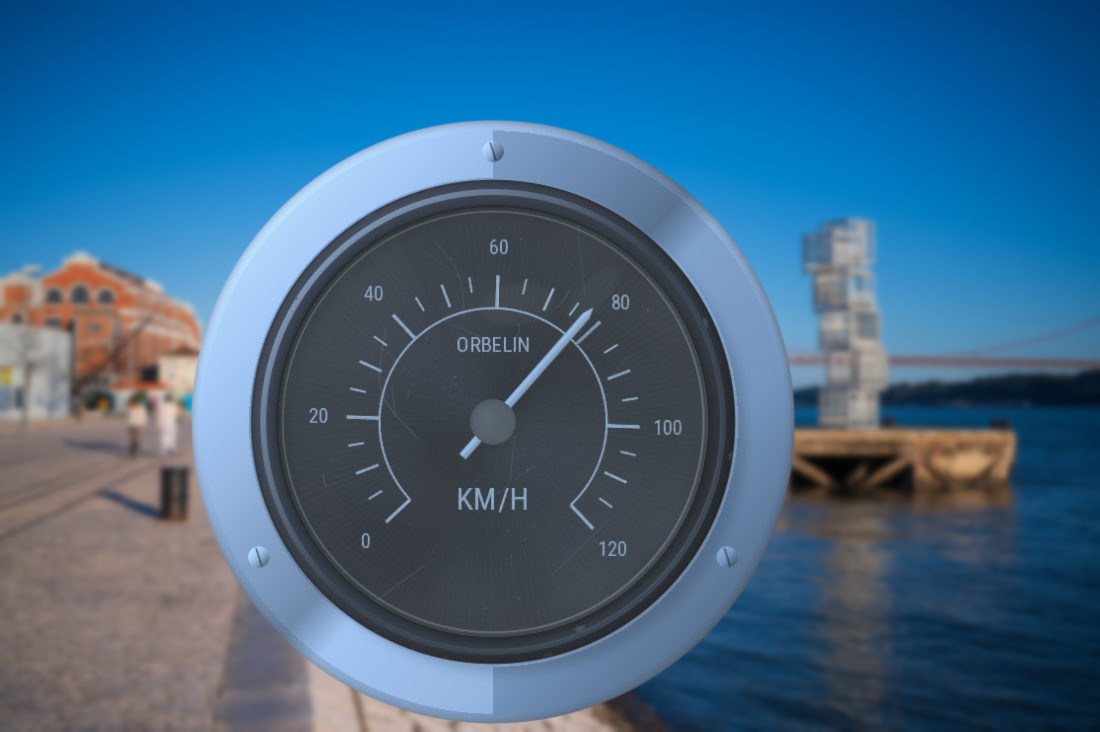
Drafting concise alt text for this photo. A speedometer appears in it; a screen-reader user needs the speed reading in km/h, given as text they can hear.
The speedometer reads 77.5 km/h
